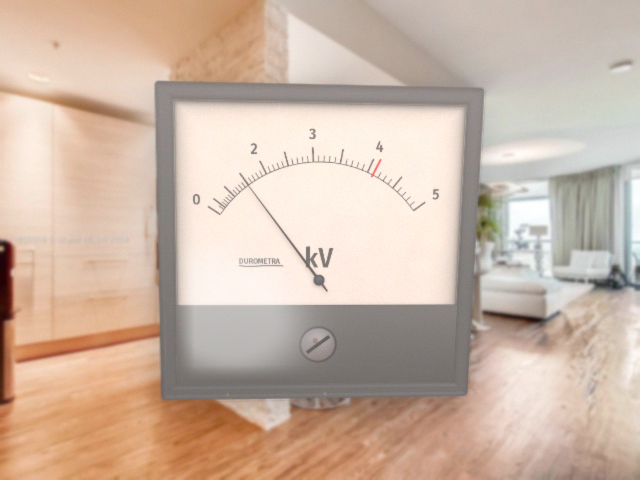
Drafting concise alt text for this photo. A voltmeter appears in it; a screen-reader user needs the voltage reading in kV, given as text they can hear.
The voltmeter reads 1.5 kV
